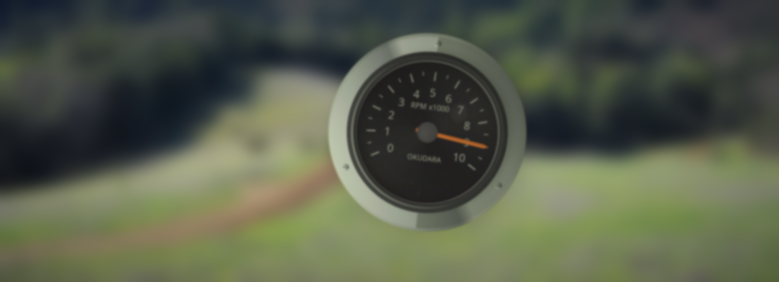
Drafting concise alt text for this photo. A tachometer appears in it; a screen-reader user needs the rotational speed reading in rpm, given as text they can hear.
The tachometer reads 9000 rpm
